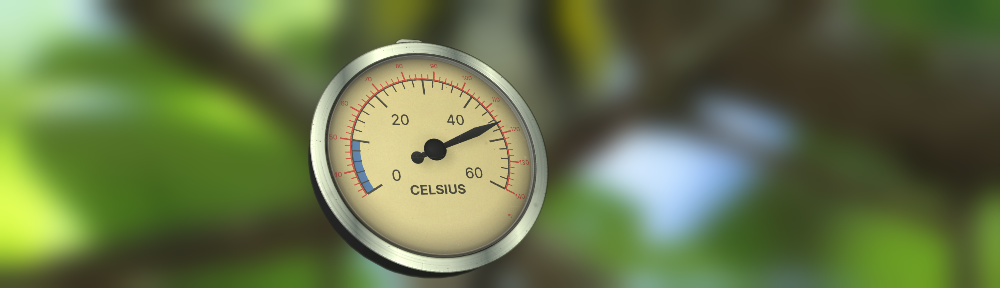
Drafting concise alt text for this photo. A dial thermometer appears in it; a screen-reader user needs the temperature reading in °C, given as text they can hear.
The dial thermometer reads 47 °C
